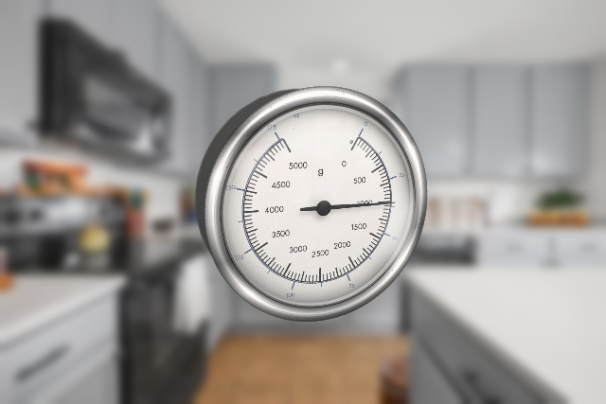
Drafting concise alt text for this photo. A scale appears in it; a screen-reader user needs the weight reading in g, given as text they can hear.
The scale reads 1000 g
